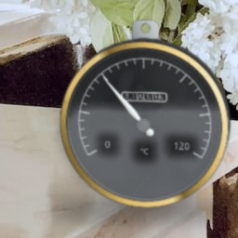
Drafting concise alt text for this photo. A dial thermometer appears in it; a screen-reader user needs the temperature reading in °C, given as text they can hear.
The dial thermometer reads 40 °C
